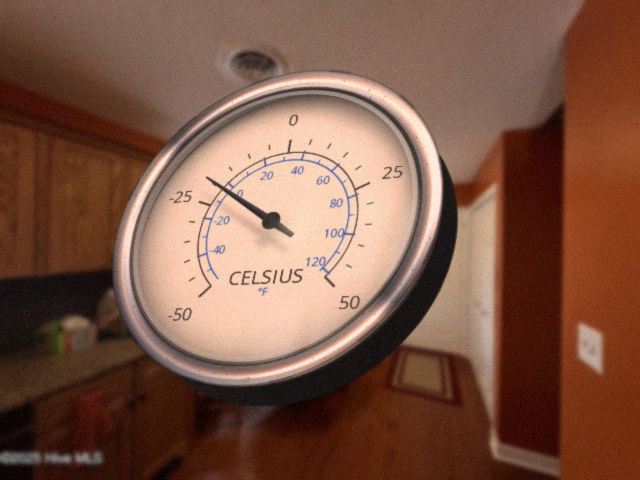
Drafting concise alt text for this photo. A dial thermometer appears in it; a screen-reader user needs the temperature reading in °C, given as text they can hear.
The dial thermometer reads -20 °C
